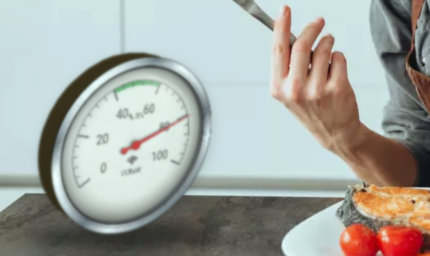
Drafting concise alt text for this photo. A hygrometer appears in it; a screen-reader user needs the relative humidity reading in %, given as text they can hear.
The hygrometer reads 80 %
